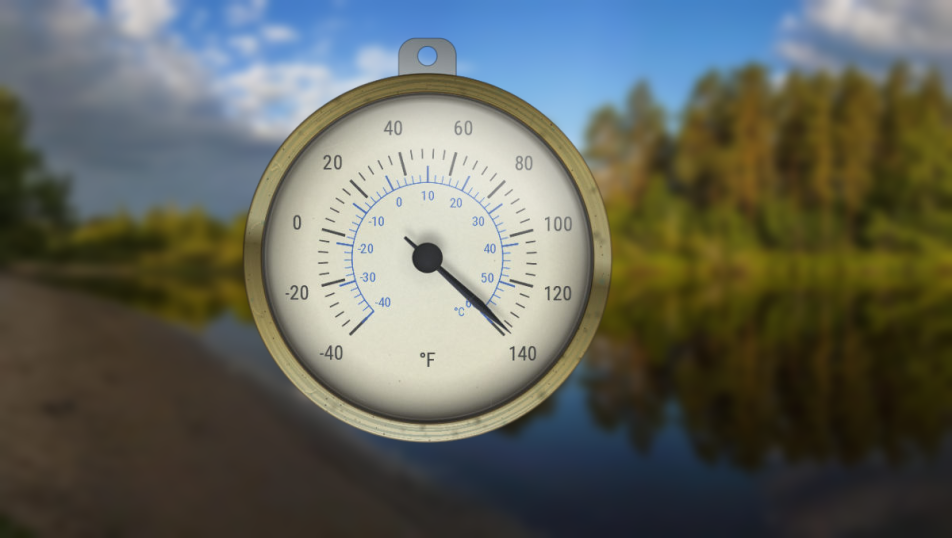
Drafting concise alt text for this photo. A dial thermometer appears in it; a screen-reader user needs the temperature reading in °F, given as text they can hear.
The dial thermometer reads 138 °F
